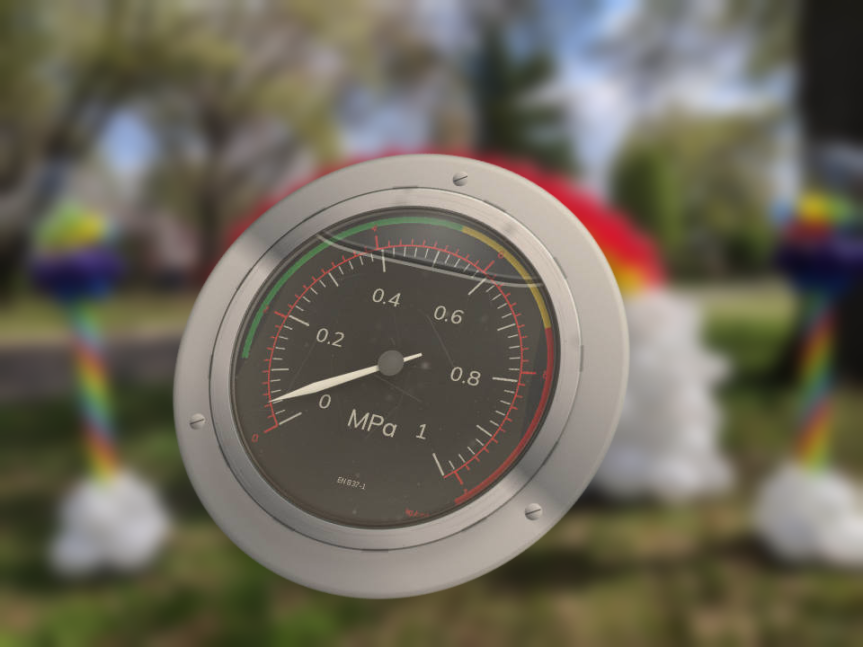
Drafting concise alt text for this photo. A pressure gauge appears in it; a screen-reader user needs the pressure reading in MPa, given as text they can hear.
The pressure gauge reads 0.04 MPa
